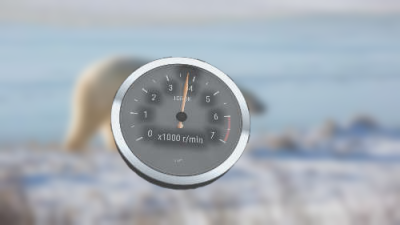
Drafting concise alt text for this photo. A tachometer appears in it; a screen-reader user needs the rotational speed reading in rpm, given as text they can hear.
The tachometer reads 3750 rpm
